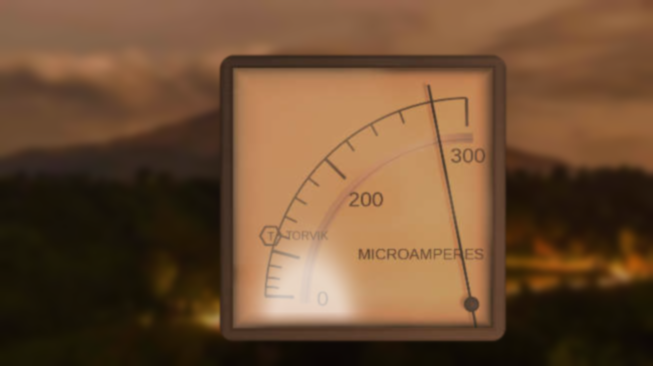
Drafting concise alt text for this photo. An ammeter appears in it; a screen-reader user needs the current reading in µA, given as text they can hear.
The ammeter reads 280 µA
